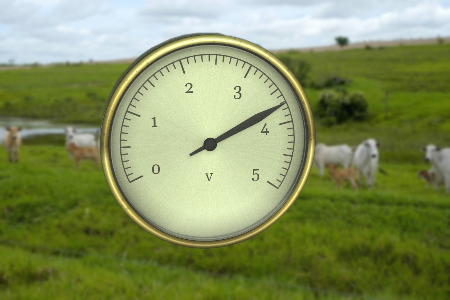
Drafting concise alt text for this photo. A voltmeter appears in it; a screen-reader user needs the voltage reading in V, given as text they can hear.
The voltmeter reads 3.7 V
